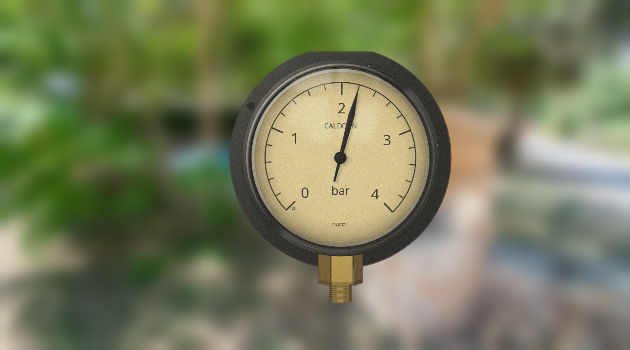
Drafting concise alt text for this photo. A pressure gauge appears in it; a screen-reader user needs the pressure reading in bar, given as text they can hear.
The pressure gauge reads 2.2 bar
